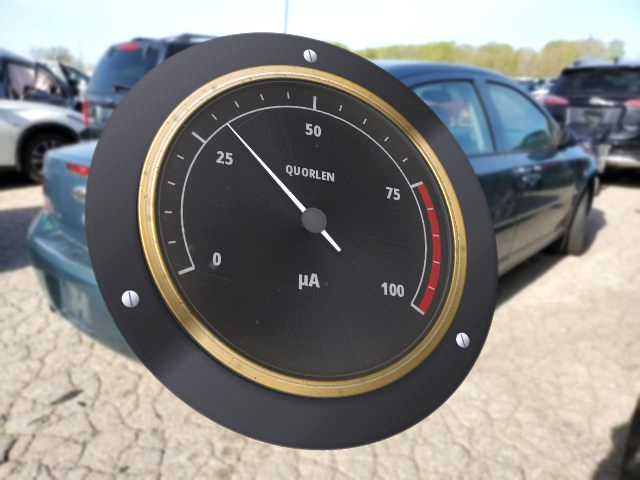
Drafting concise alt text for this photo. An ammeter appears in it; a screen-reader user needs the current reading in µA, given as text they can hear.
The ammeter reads 30 µA
